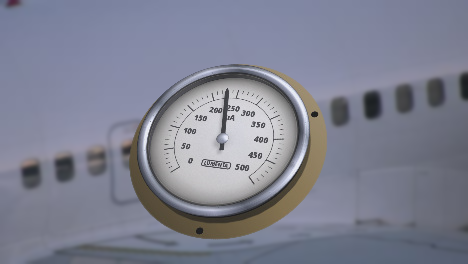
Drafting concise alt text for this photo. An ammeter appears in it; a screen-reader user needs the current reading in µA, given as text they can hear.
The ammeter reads 230 µA
